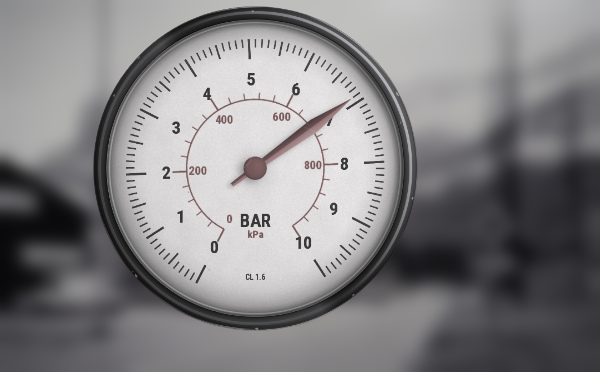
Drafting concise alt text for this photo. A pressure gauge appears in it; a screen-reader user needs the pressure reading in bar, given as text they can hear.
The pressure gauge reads 6.9 bar
